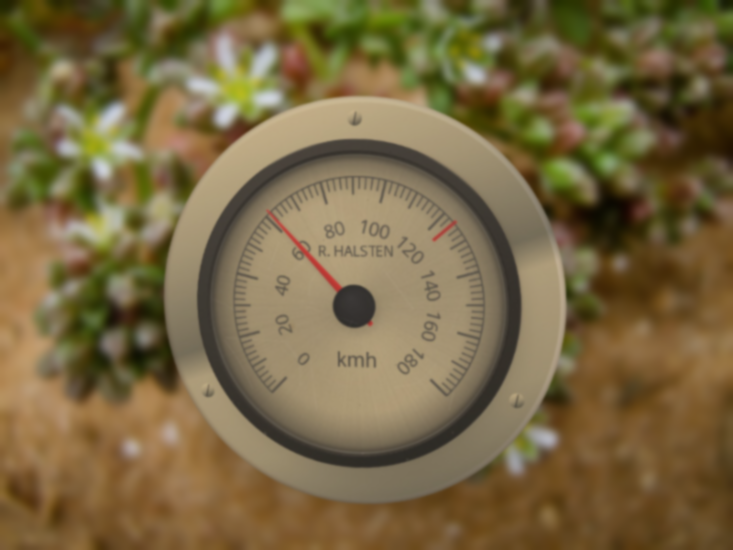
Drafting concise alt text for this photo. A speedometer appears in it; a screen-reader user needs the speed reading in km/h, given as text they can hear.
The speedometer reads 62 km/h
